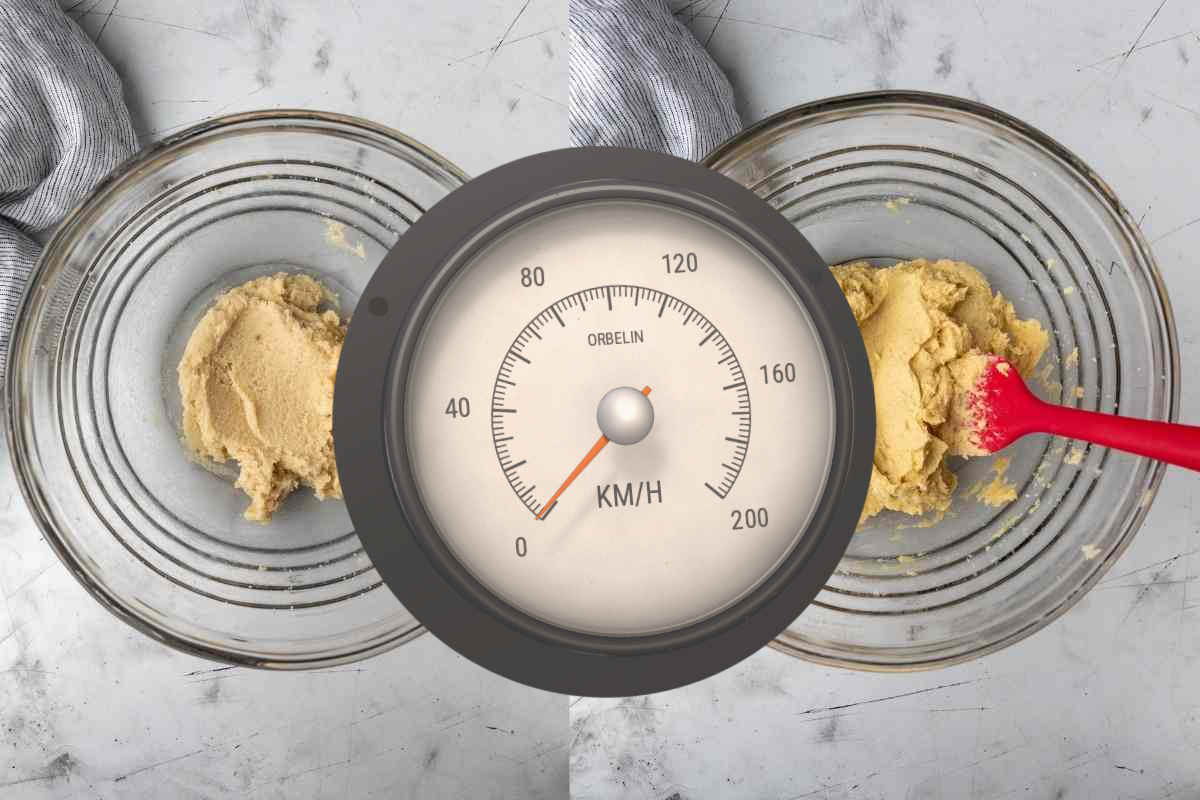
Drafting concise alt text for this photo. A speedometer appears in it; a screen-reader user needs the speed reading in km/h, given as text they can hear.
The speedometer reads 2 km/h
